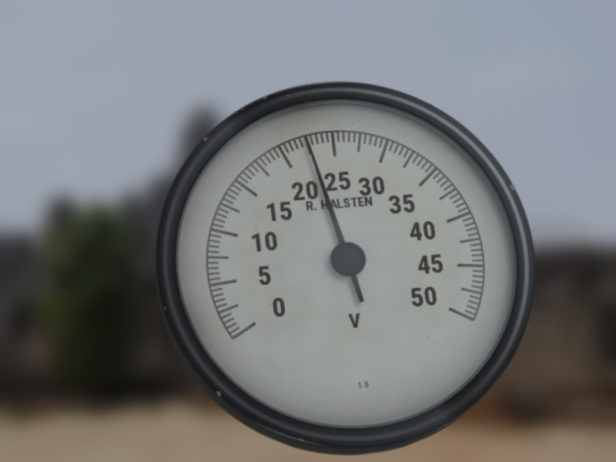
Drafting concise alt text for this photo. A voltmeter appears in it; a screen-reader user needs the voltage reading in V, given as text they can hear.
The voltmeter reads 22.5 V
